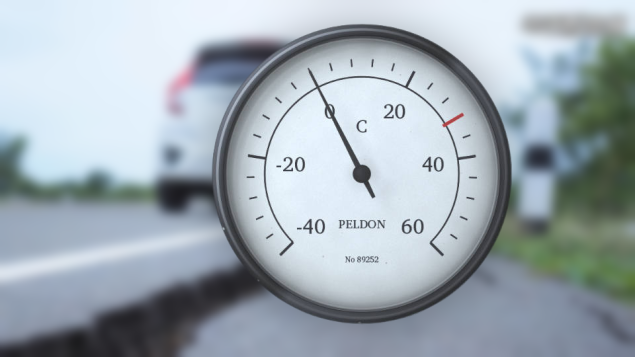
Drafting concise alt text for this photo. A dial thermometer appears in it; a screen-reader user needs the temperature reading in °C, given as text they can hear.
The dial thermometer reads 0 °C
